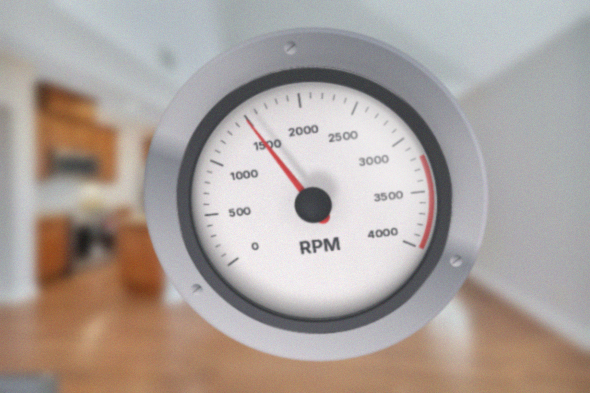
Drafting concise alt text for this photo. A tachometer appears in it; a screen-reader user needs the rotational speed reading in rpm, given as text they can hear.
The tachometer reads 1500 rpm
